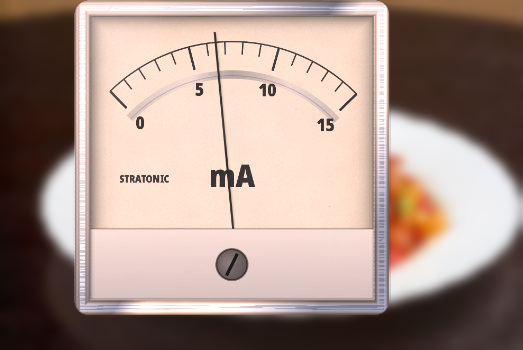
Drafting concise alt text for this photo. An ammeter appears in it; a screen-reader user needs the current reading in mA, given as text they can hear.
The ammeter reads 6.5 mA
